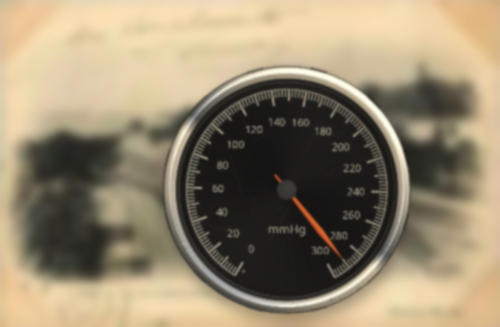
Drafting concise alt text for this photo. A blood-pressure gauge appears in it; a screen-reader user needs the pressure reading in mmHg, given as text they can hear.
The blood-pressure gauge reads 290 mmHg
